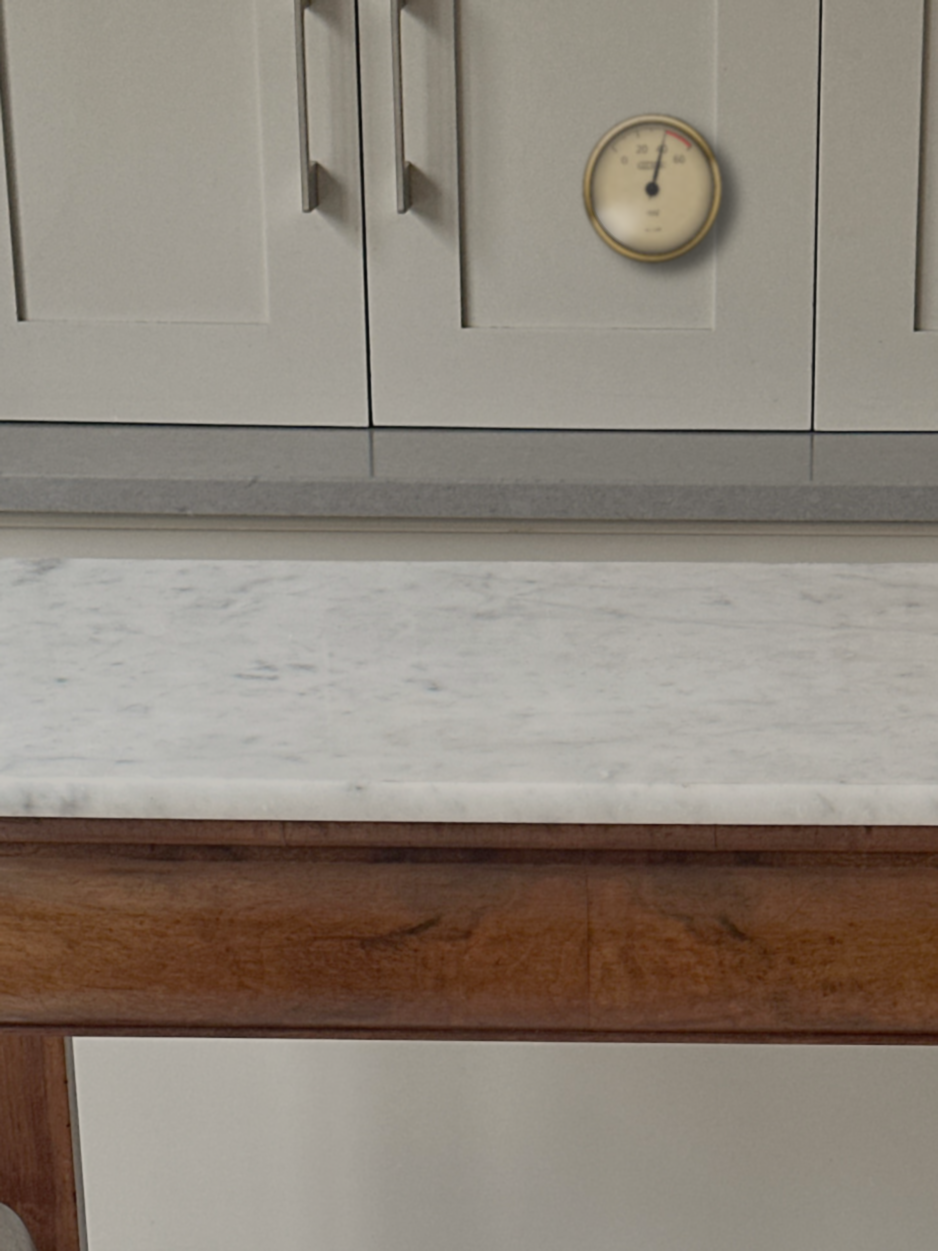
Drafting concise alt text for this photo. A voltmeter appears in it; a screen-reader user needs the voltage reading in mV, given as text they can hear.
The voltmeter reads 40 mV
